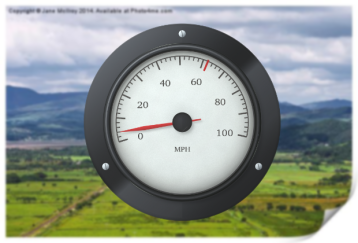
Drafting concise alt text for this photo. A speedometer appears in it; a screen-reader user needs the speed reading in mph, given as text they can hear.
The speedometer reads 4 mph
